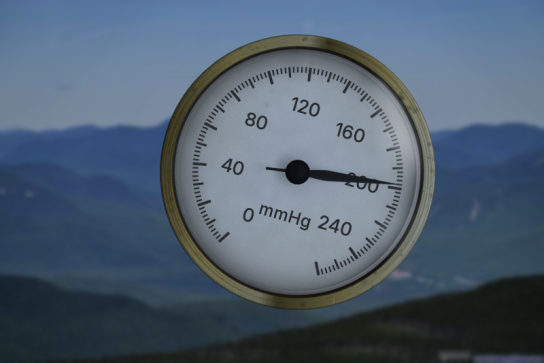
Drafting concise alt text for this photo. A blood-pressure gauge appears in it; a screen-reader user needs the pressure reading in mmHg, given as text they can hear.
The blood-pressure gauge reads 198 mmHg
